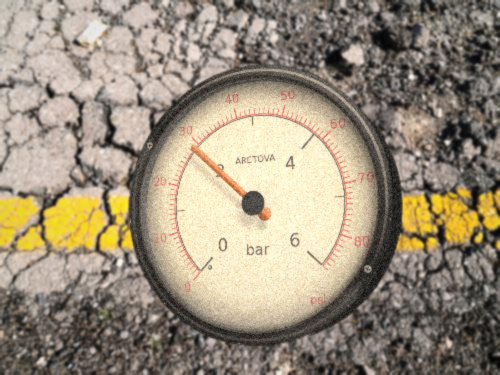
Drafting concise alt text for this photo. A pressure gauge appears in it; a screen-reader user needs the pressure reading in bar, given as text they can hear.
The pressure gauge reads 2 bar
